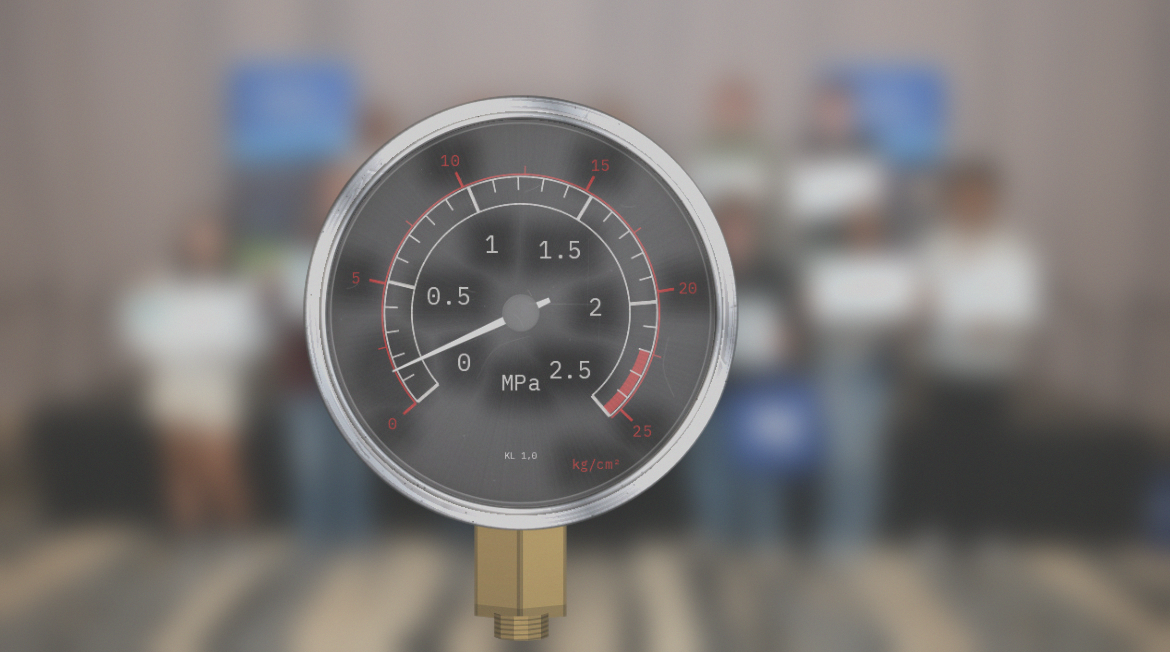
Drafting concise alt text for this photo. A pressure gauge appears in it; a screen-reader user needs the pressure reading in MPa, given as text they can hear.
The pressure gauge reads 0.15 MPa
